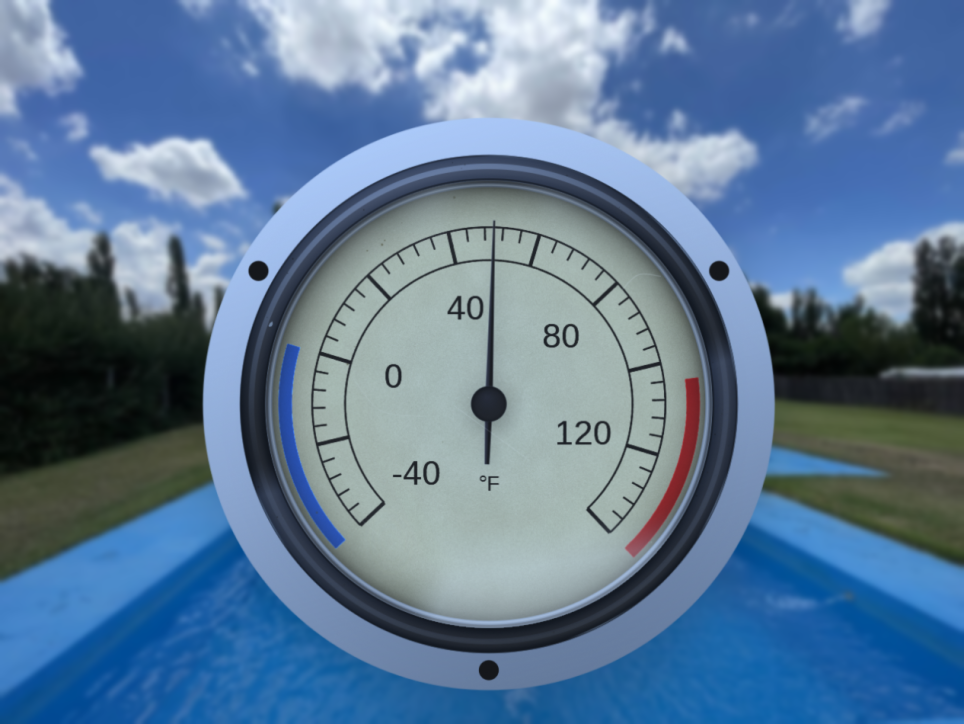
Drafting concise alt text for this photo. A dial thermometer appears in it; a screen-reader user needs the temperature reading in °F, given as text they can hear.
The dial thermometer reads 50 °F
